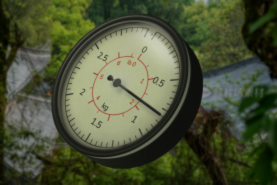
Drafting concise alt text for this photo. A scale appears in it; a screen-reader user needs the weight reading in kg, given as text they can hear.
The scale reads 0.8 kg
